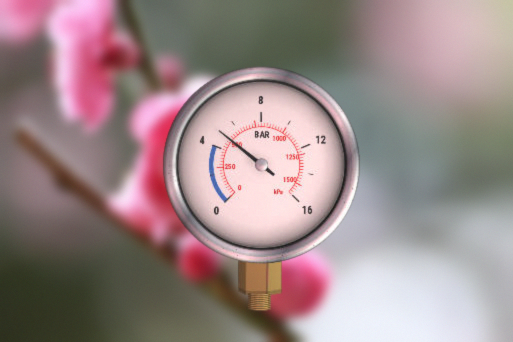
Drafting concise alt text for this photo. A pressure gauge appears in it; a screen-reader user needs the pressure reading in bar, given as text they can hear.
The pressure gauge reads 5 bar
